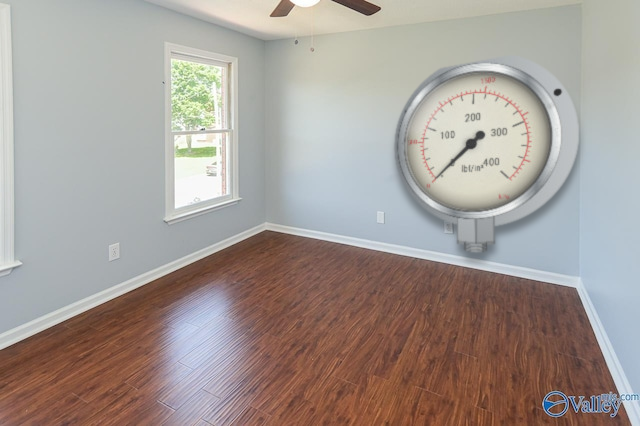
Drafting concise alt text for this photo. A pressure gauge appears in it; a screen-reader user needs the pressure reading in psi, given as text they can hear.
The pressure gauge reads 0 psi
